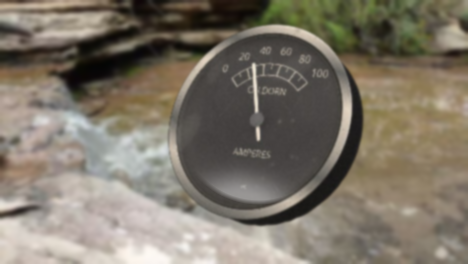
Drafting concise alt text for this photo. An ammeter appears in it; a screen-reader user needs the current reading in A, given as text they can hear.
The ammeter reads 30 A
